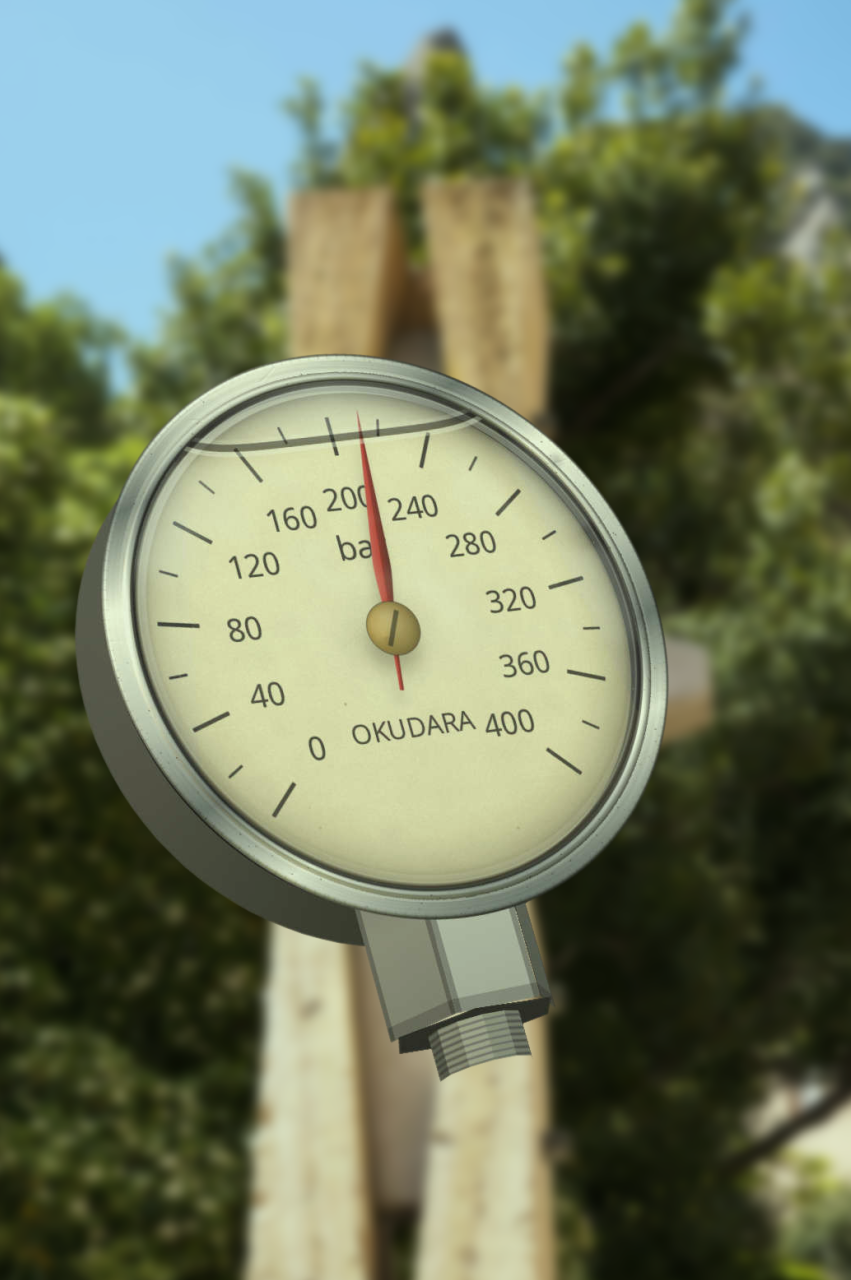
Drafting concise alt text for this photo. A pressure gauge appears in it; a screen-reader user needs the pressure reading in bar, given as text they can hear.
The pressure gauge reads 210 bar
